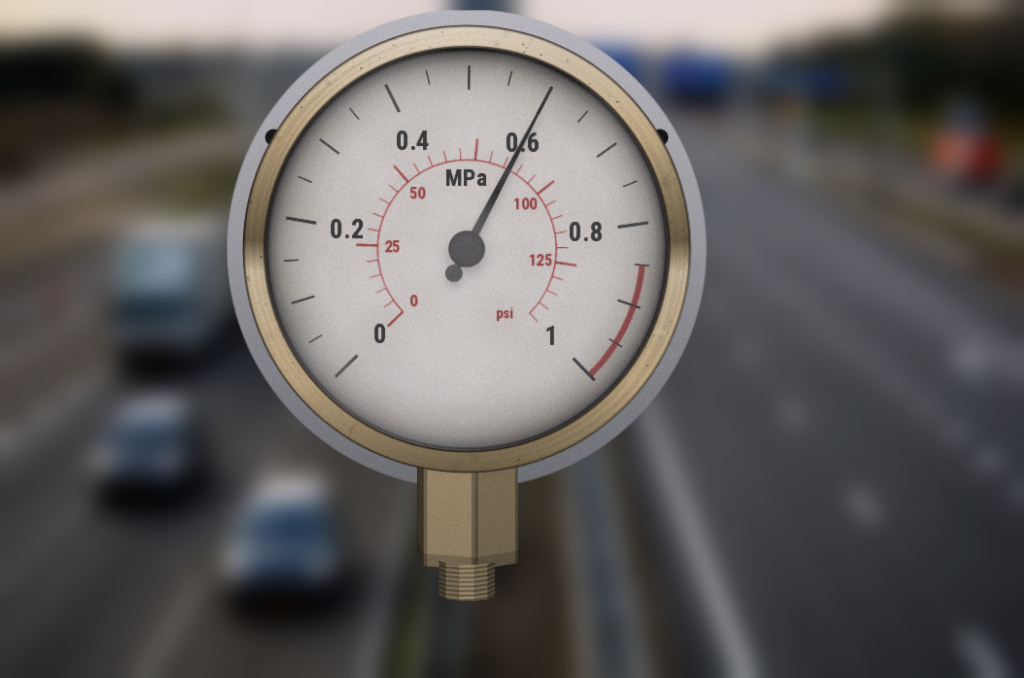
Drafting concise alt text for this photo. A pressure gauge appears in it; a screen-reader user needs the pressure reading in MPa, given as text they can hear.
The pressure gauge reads 0.6 MPa
